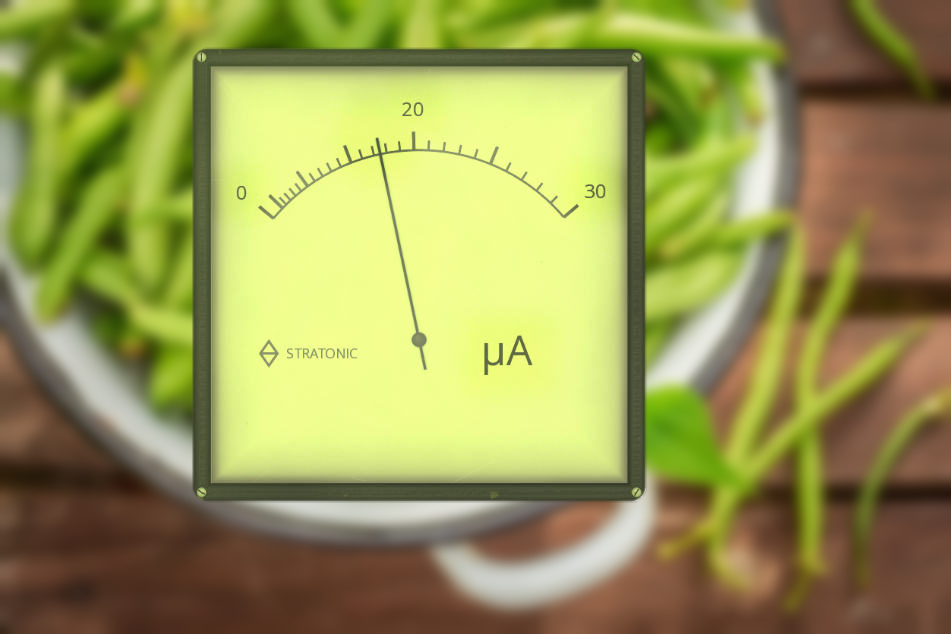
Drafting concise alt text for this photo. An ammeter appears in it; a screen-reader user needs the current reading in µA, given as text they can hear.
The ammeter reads 17.5 µA
